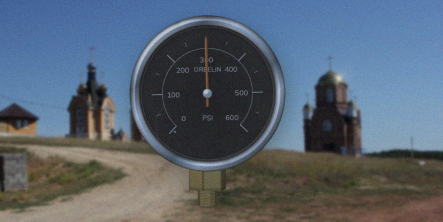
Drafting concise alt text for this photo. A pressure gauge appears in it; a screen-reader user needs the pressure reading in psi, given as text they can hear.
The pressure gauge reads 300 psi
